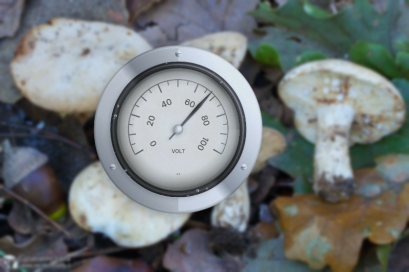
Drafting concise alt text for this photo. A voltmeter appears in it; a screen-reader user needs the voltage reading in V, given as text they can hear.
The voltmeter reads 67.5 V
